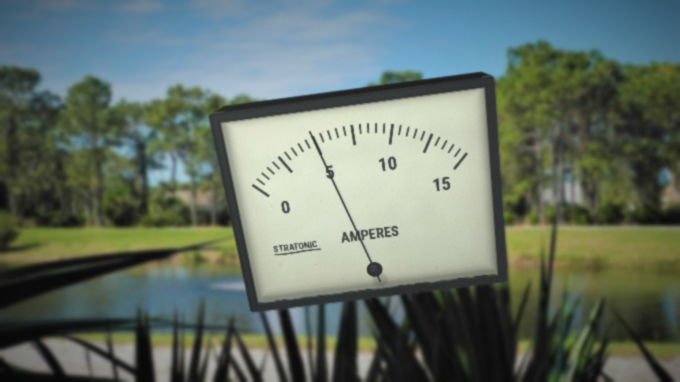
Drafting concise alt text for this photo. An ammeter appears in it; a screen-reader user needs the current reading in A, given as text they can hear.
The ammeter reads 5 A
